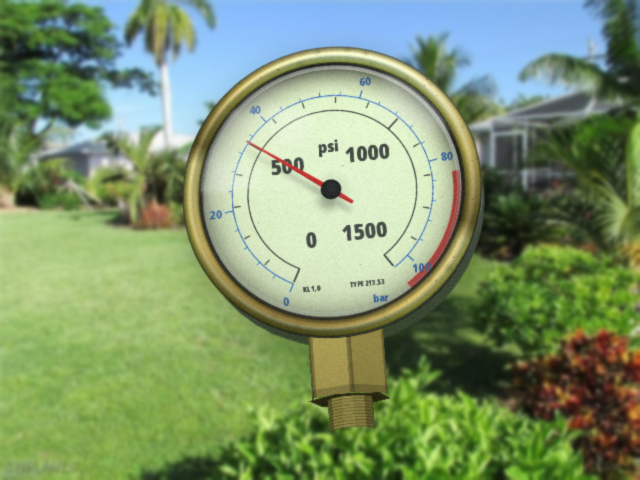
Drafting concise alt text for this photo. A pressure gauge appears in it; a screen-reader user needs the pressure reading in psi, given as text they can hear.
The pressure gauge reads 500 psi
